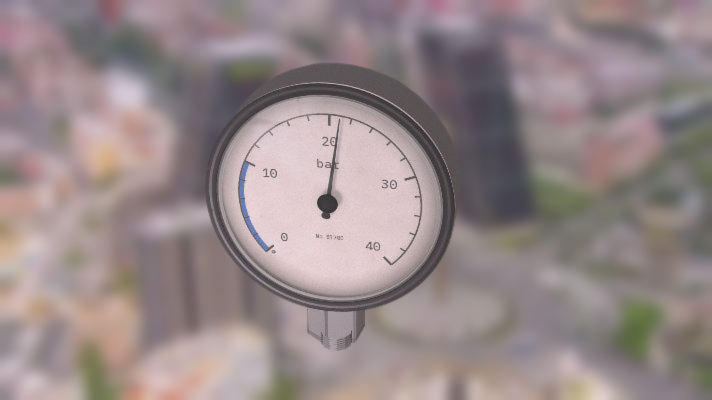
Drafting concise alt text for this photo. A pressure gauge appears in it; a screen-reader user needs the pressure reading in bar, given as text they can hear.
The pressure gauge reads 21 bar
